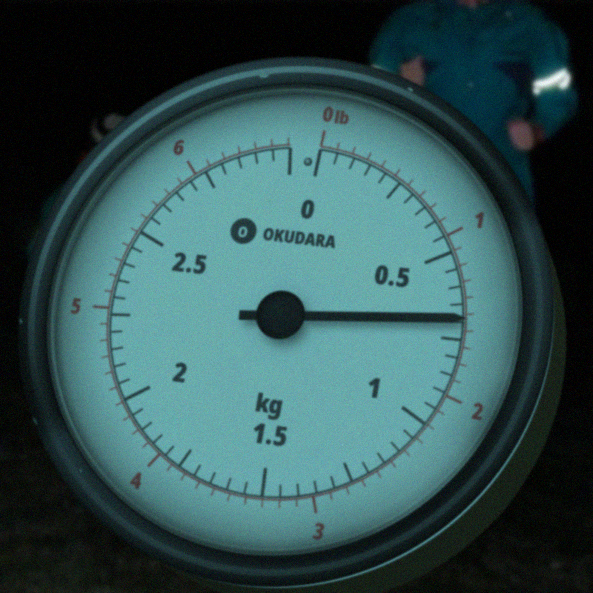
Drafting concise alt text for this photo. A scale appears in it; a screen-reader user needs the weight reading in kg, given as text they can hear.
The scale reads 0.7 kg
